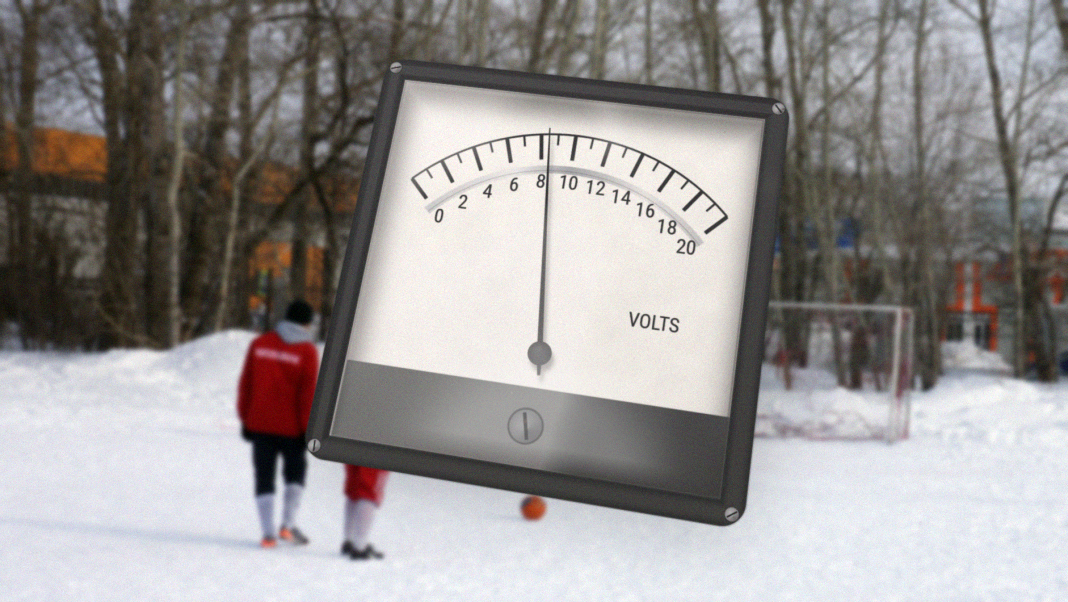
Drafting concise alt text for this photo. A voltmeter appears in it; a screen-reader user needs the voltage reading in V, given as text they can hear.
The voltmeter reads 8.5 V
